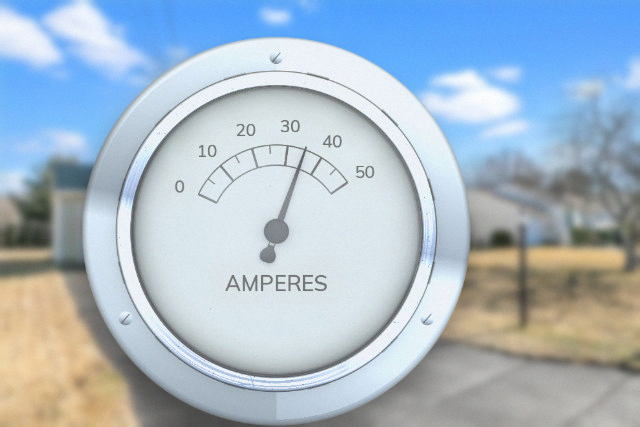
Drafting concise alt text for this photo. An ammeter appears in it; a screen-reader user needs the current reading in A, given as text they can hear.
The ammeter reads 35 A
